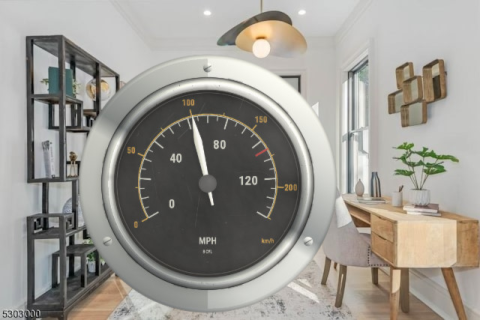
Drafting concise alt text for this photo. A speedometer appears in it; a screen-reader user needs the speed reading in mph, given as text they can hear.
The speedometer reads 62.5 mph
